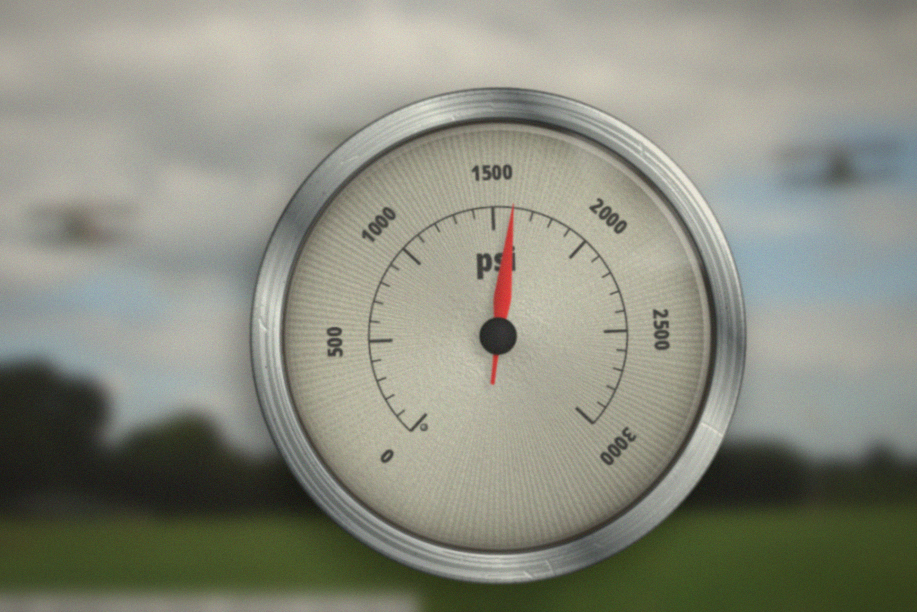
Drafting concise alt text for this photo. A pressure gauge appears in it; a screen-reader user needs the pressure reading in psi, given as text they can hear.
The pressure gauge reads 1600 psi
